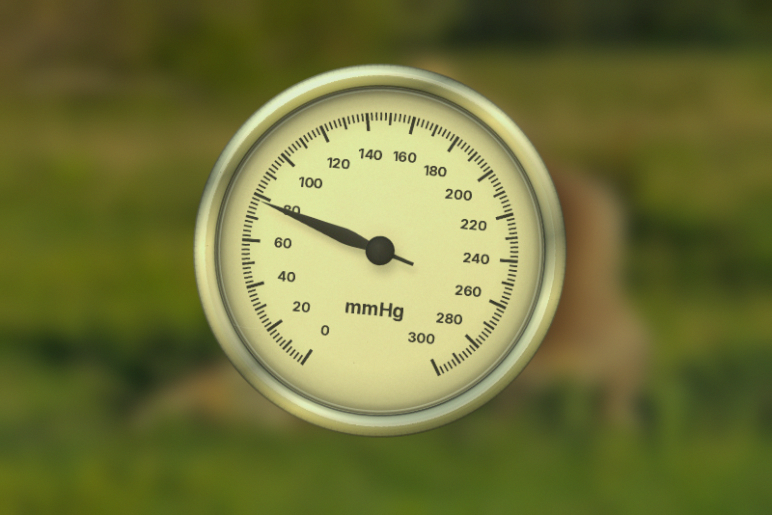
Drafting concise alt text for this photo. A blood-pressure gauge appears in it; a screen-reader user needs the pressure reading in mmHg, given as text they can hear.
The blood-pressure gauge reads 78 mmHg
